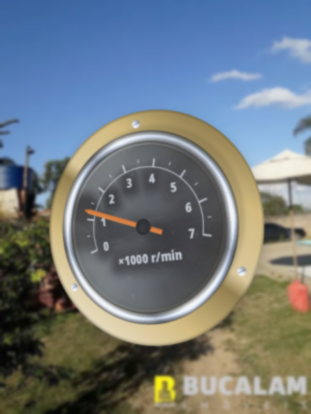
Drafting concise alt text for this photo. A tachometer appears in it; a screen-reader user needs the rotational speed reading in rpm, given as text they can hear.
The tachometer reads 1250 rpm
